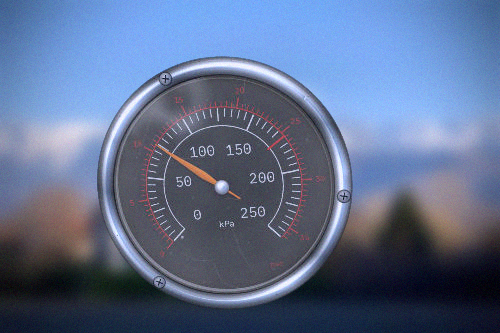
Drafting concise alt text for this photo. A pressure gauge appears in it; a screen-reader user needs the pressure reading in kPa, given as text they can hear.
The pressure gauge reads 75 kPa
